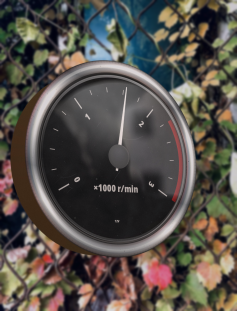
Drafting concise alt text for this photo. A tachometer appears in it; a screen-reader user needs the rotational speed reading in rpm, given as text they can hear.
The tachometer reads 1600 rpm
